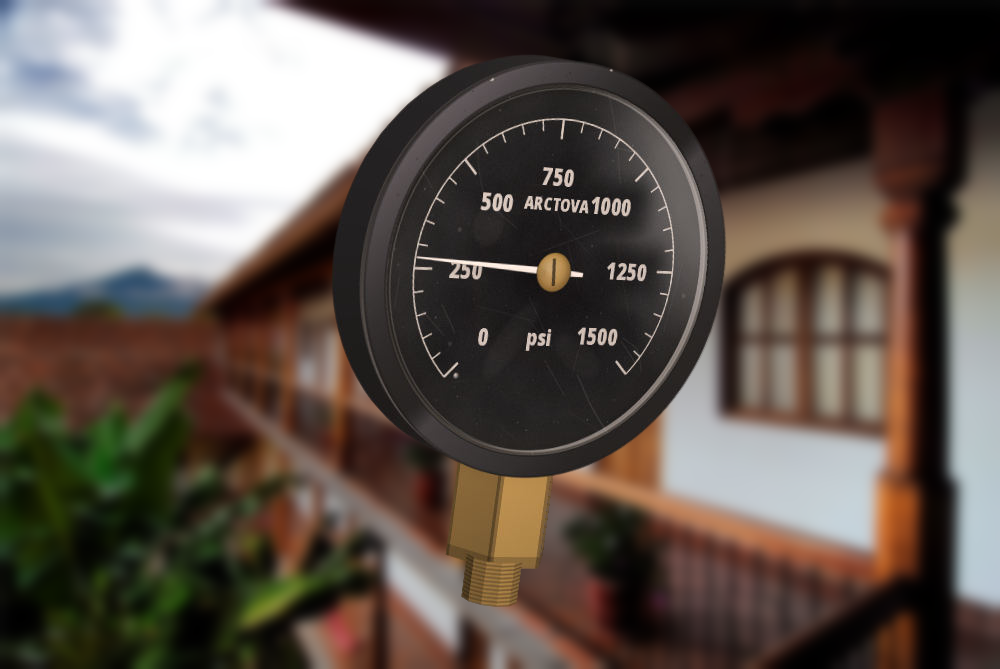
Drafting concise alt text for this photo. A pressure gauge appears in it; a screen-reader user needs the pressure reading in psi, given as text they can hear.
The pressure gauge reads 275 psi
